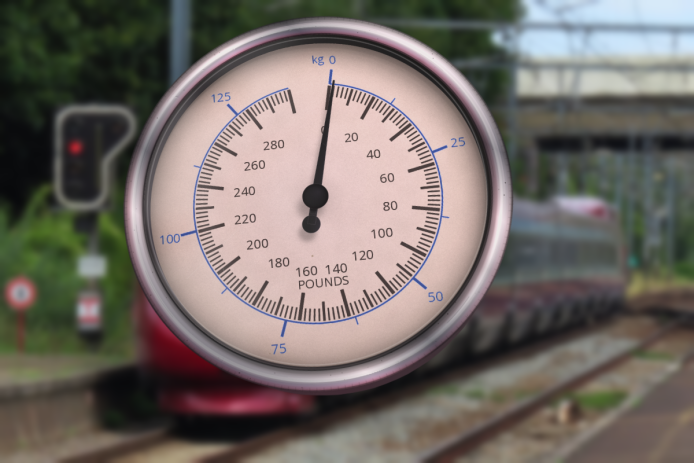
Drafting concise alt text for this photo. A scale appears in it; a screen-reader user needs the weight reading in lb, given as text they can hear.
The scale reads 2 lb
